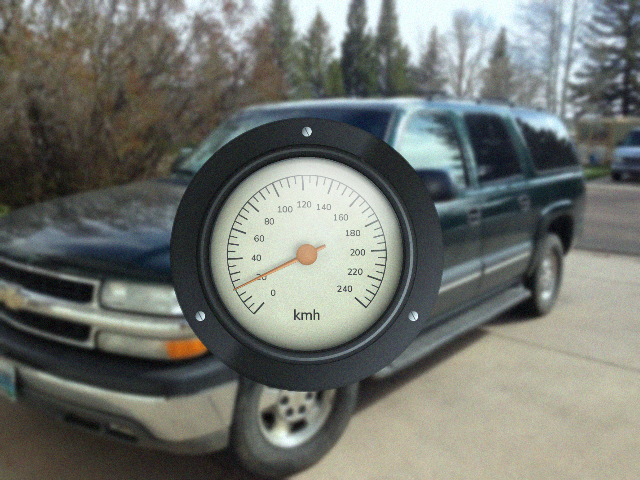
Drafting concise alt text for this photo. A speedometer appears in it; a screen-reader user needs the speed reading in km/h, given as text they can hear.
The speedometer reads 20 km/h
